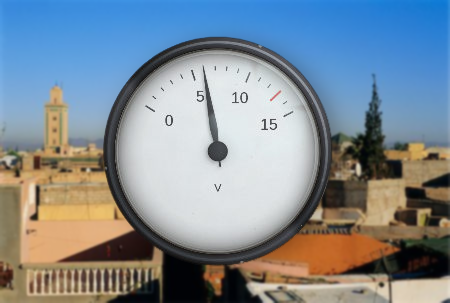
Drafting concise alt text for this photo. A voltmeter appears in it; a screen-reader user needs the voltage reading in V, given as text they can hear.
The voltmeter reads 6 V
